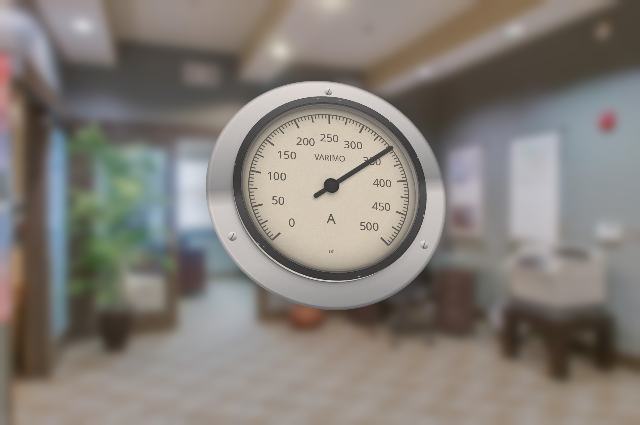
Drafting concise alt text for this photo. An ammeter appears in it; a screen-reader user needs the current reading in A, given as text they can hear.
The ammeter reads 350 A
